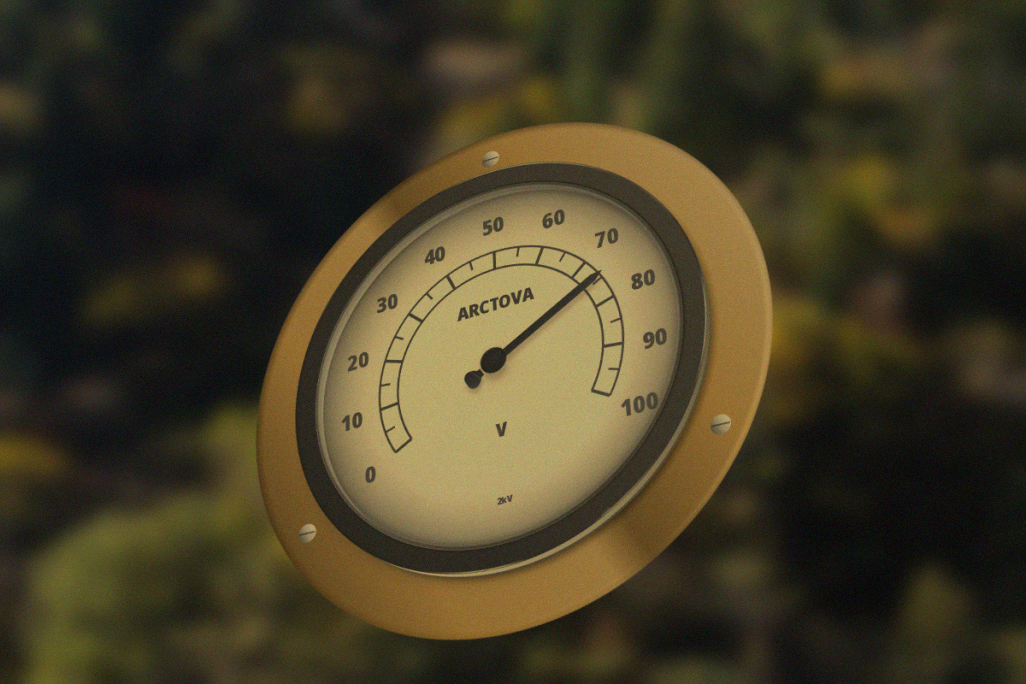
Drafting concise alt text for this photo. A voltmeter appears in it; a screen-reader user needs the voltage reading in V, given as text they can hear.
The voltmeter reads 75 V
